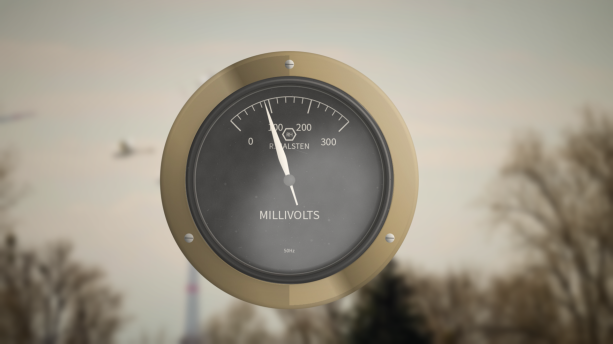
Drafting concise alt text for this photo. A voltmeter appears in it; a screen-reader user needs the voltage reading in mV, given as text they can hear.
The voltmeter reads 90 mV
